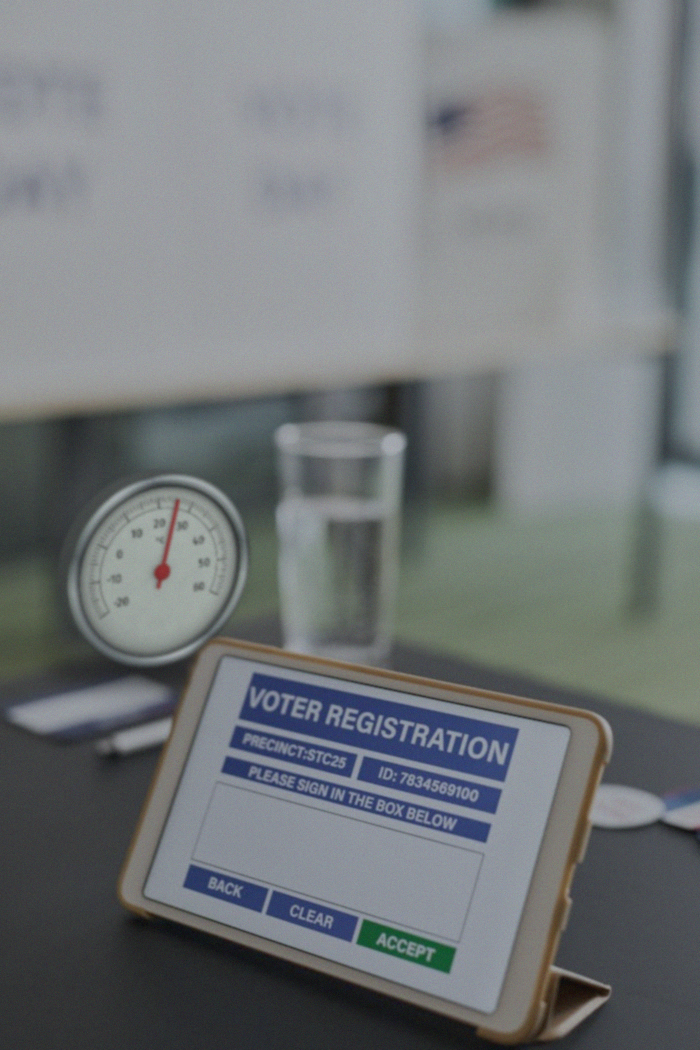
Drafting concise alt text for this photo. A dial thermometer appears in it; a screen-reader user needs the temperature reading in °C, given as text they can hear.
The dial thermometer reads 25 °C
